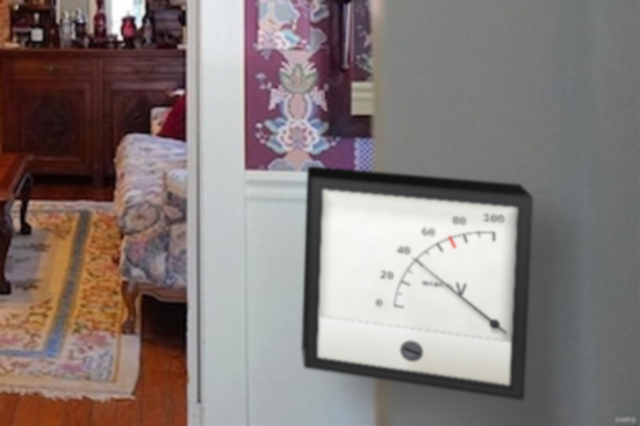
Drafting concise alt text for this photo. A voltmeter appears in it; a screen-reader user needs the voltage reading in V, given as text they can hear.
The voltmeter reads 40 V
